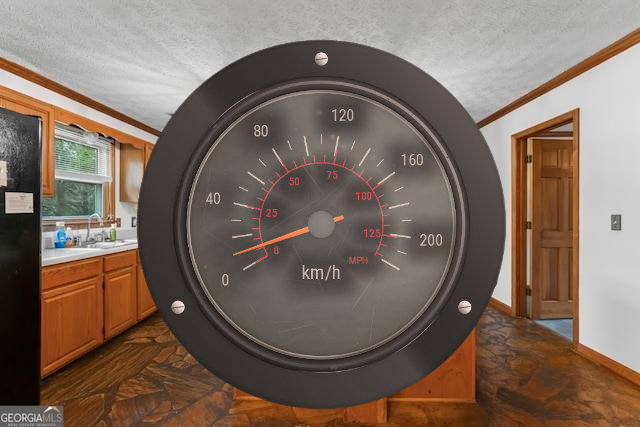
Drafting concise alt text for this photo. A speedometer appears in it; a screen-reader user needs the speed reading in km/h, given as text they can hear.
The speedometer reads 10 km/h
